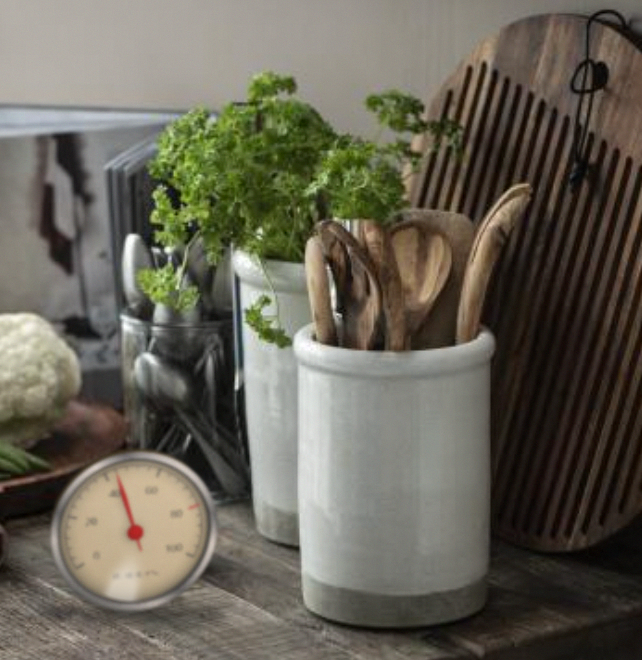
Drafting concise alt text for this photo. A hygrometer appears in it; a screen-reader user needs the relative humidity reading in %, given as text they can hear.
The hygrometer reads 44 %
